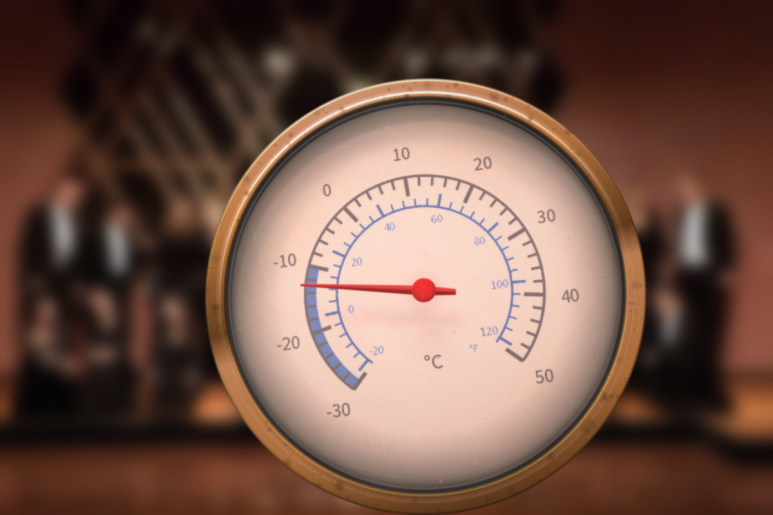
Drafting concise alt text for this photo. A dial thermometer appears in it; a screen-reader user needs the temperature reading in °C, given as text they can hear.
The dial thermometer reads -13 °C
